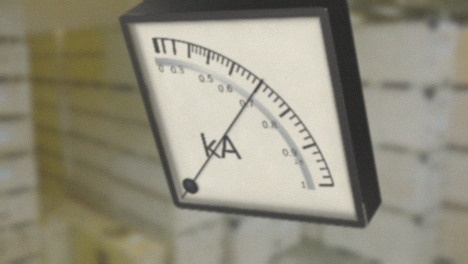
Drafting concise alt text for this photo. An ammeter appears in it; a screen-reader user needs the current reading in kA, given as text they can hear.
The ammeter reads 0.7 kA
